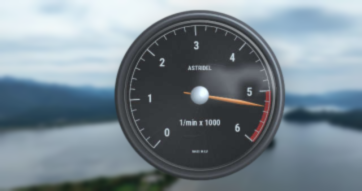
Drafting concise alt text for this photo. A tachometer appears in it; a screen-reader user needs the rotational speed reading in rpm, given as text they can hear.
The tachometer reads 5300 rpm
